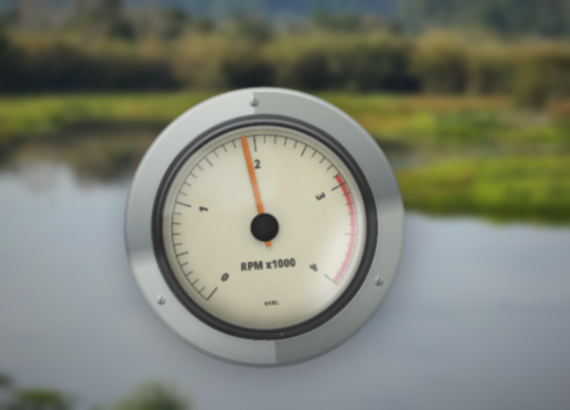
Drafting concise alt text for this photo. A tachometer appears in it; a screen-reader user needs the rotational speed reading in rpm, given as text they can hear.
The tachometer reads 1900 rpm
